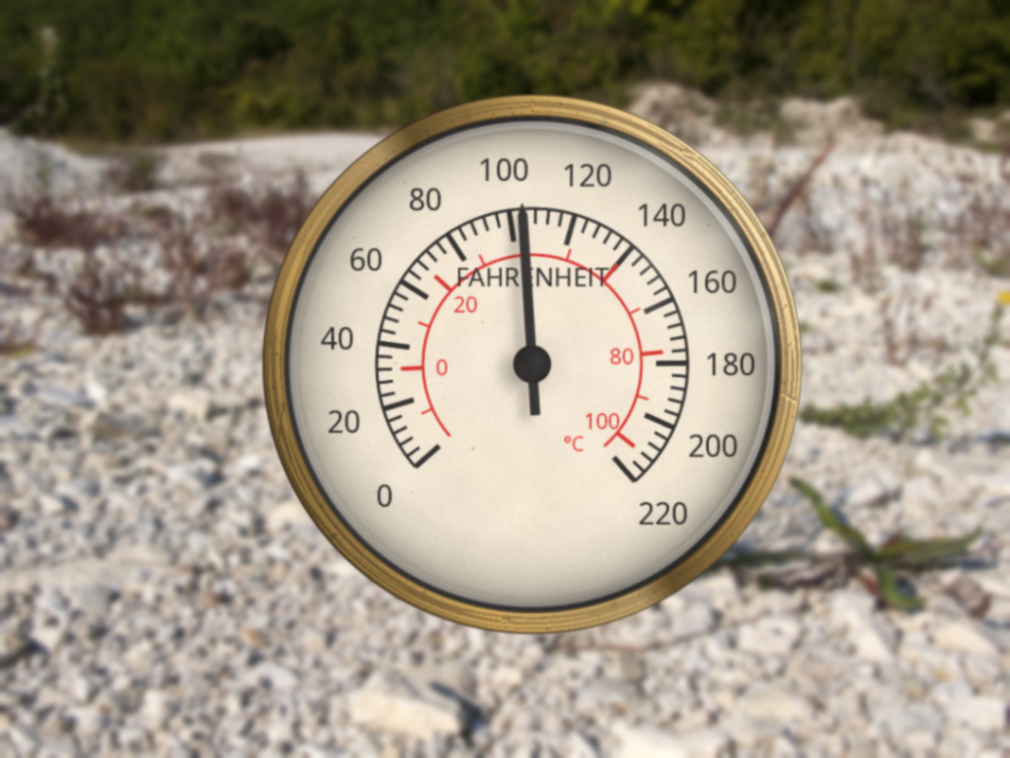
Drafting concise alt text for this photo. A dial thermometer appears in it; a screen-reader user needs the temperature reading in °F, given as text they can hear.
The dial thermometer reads 104 °F
